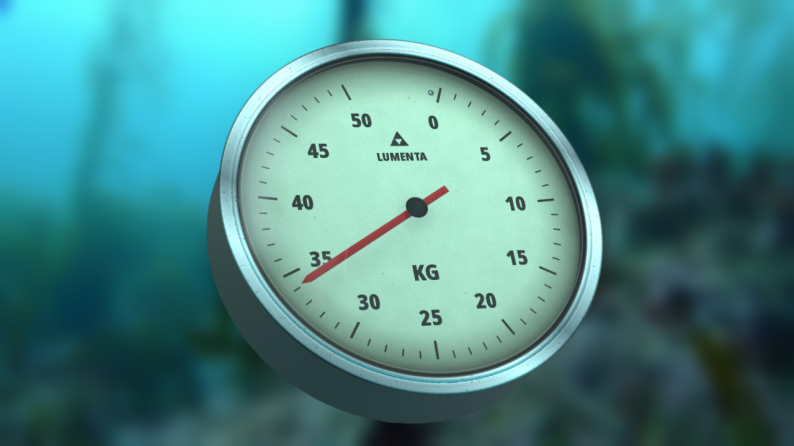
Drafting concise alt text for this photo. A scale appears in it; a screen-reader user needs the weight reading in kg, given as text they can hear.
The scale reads 34 kg
